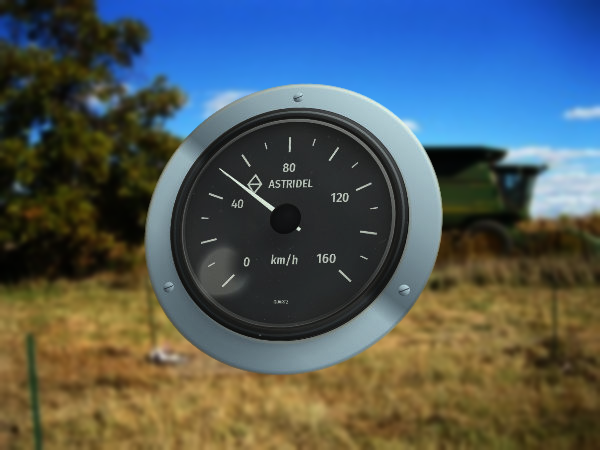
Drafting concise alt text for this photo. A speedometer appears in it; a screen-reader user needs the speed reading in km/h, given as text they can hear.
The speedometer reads 50 km/h
